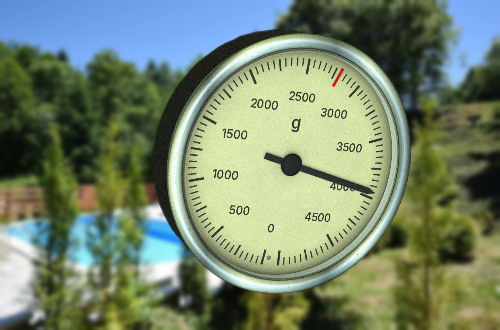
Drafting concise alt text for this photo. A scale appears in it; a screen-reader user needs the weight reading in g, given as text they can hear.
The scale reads 3950 g
